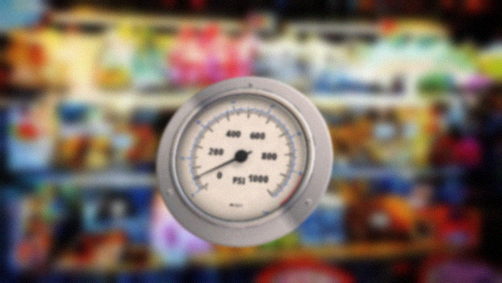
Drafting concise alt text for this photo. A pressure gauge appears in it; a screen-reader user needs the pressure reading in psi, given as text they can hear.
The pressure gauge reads 50 psi
